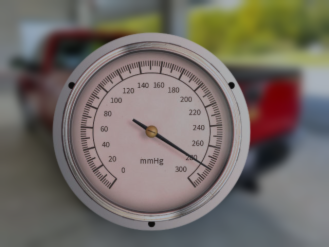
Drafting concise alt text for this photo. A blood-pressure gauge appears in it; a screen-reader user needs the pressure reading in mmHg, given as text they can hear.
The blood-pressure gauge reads 280 mmHg
